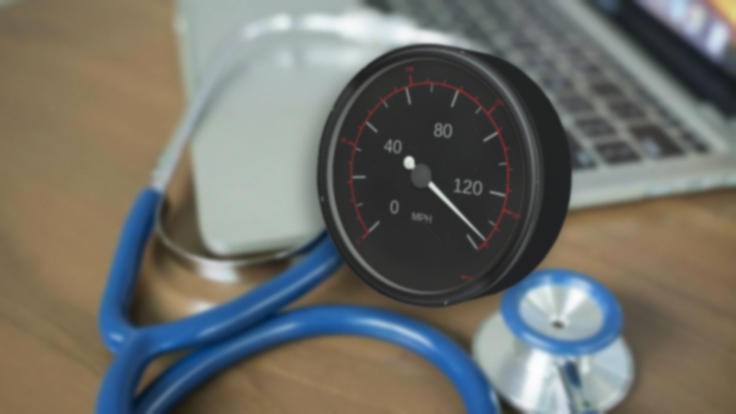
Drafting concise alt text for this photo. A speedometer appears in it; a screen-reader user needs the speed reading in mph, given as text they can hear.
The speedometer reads 135 mph
